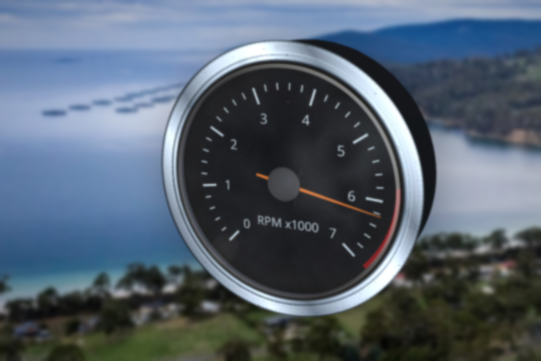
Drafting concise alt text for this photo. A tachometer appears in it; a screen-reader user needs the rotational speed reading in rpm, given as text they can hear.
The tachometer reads 6200 rpm
